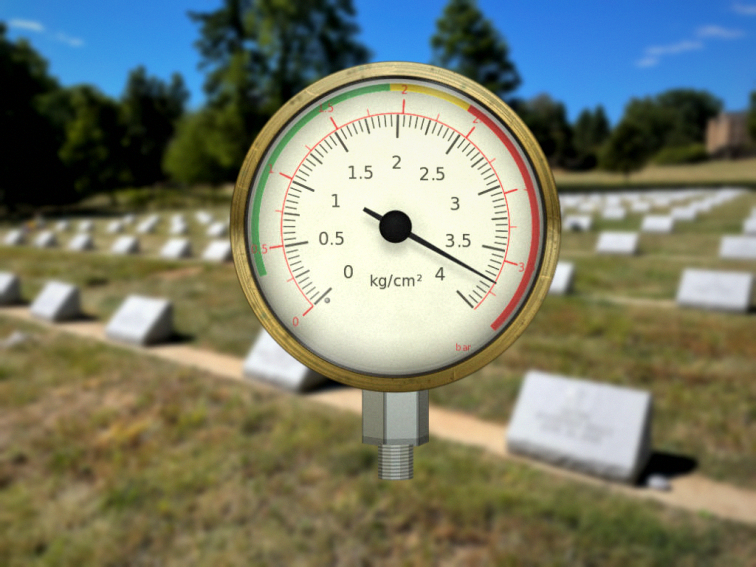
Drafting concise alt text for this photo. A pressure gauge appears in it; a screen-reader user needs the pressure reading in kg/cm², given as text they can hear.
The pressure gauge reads 3.75 kg/cm²
